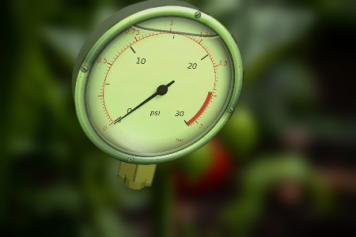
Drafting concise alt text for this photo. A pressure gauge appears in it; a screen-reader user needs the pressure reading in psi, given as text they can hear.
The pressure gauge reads 0 psi
